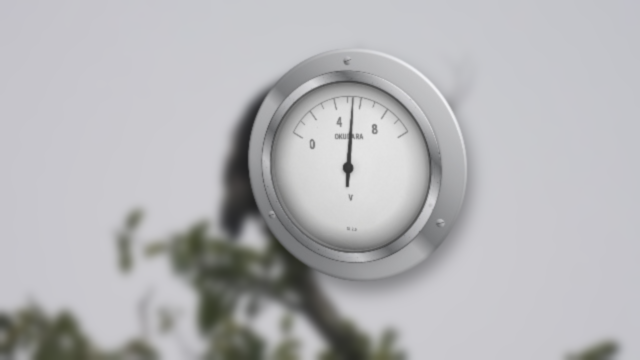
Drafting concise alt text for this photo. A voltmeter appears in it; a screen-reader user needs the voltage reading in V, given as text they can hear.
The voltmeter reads 5.5 V
